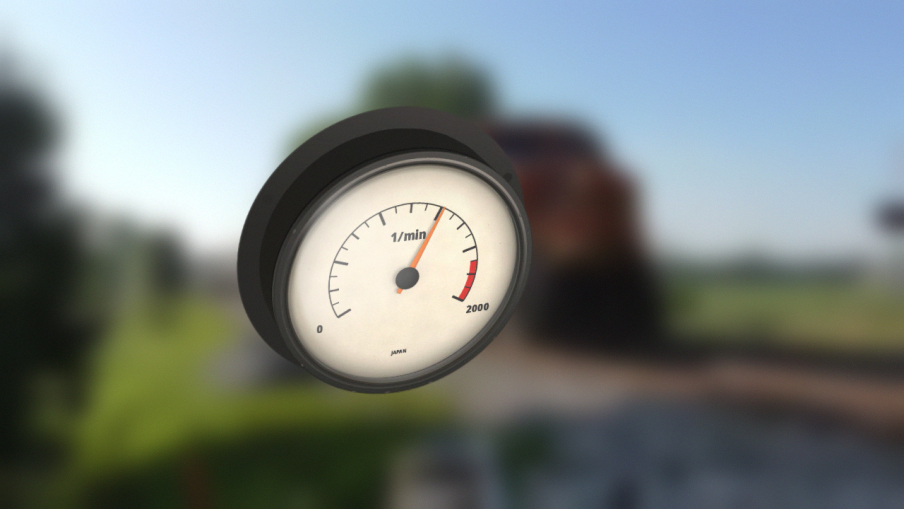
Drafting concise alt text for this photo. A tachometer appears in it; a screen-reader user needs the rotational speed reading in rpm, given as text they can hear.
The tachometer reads 1200 rpm
